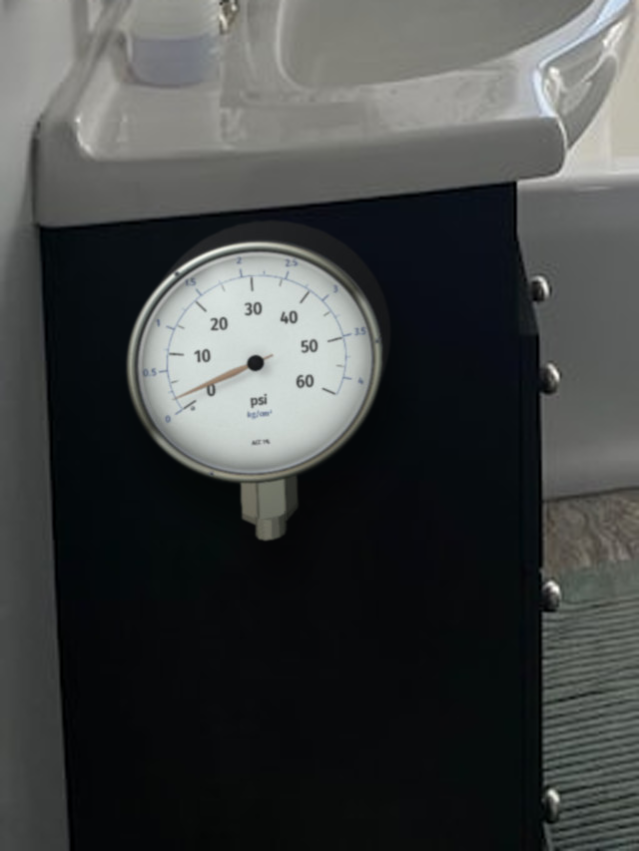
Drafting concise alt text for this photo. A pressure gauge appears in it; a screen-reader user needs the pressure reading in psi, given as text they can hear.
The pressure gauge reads 2.5 psi
